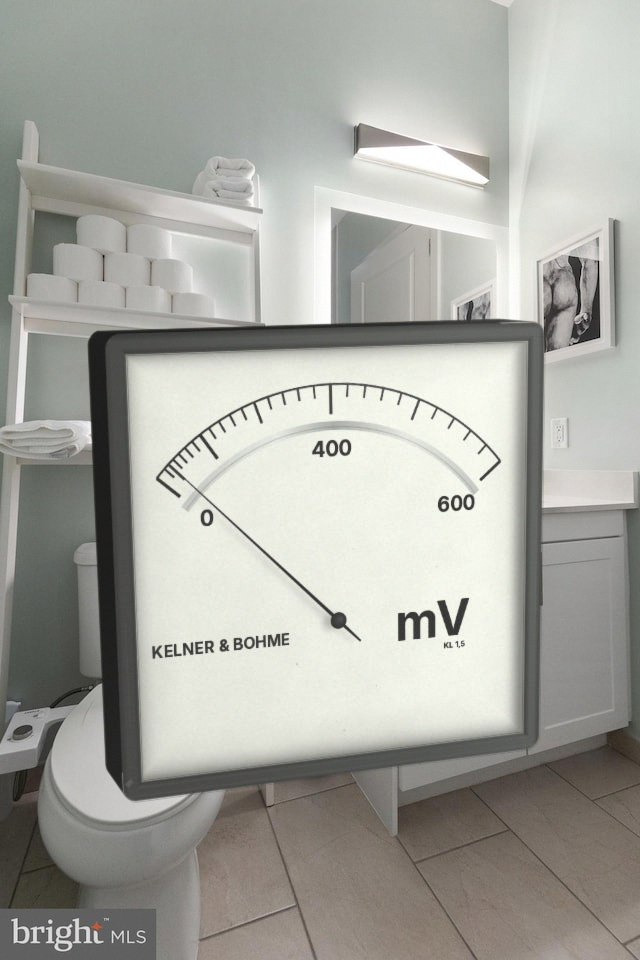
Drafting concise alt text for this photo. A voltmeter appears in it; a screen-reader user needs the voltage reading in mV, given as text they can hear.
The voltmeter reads 100 mV
